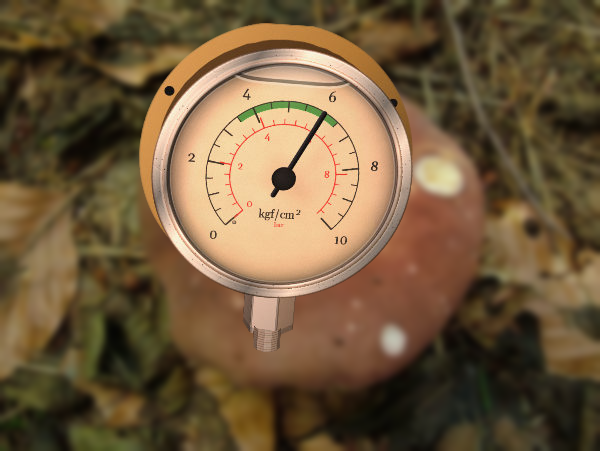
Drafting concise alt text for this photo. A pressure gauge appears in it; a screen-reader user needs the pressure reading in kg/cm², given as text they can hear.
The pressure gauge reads 6 kg/cm²
